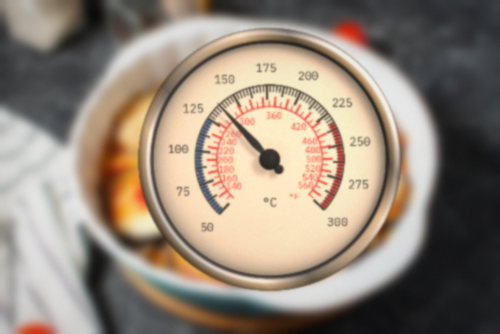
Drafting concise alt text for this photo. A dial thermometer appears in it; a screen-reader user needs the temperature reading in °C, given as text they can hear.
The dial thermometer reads 137.5 °C
